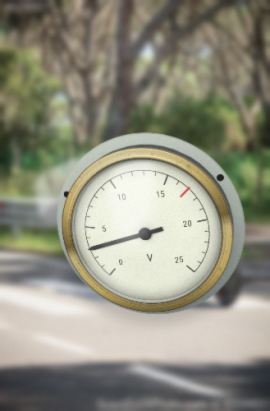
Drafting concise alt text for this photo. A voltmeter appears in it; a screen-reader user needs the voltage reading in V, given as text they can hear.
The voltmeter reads 3 V
